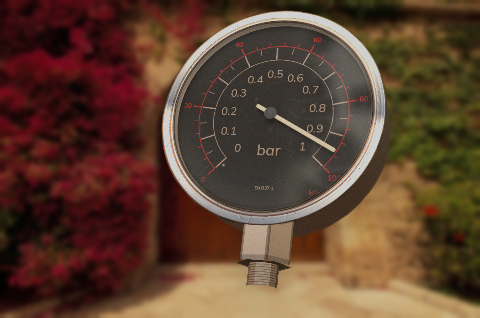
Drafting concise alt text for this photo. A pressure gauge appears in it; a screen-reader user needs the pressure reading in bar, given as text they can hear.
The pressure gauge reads 0.95 bar
